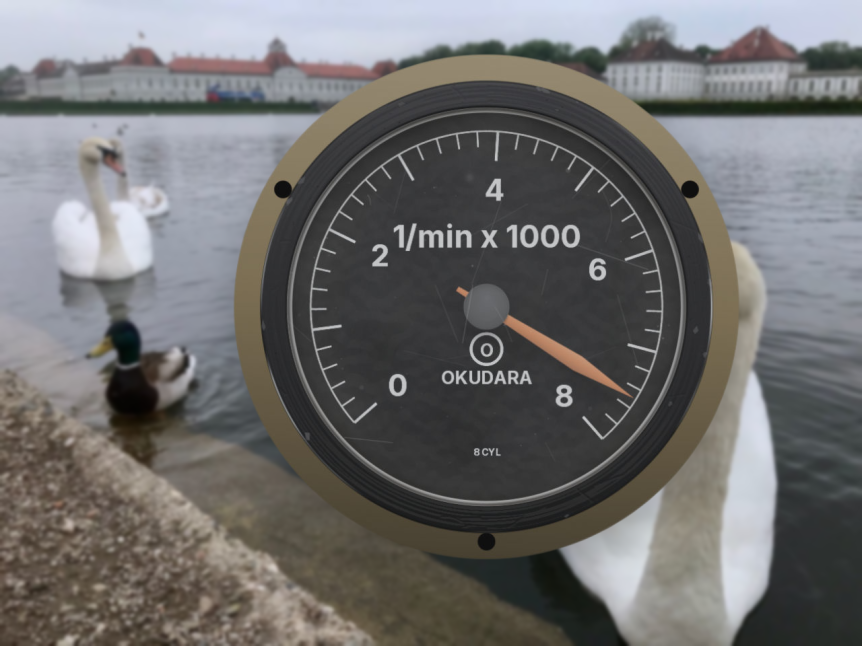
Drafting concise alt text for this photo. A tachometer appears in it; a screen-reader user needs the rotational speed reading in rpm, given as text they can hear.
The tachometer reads 7500 rpm
